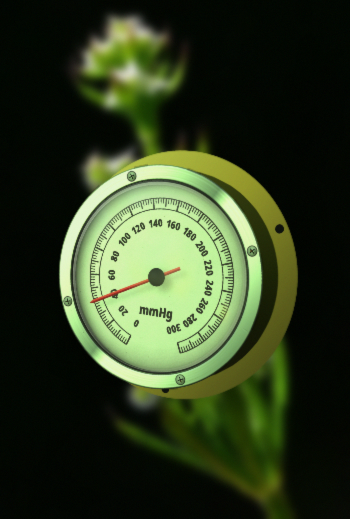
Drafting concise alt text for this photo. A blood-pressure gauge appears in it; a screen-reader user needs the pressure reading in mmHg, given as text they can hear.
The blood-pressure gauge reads 40 mmHg
